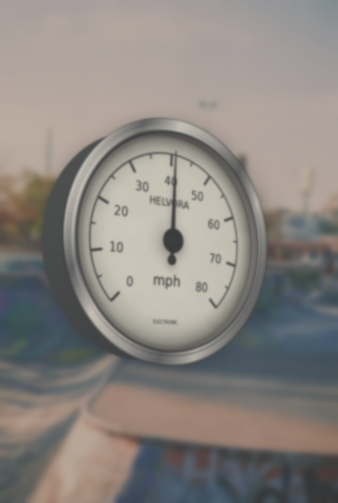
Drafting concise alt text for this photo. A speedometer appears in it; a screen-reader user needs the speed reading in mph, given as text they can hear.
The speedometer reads 40 mph
